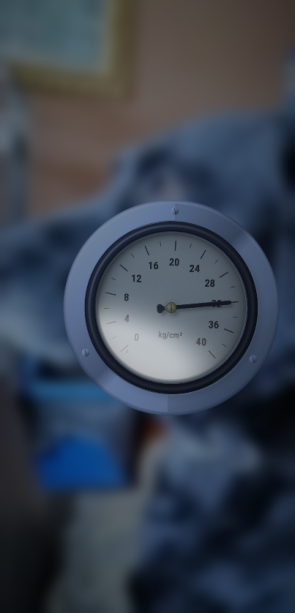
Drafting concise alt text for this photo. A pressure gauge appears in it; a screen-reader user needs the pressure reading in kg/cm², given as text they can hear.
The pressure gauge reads 32 kg/cm²
